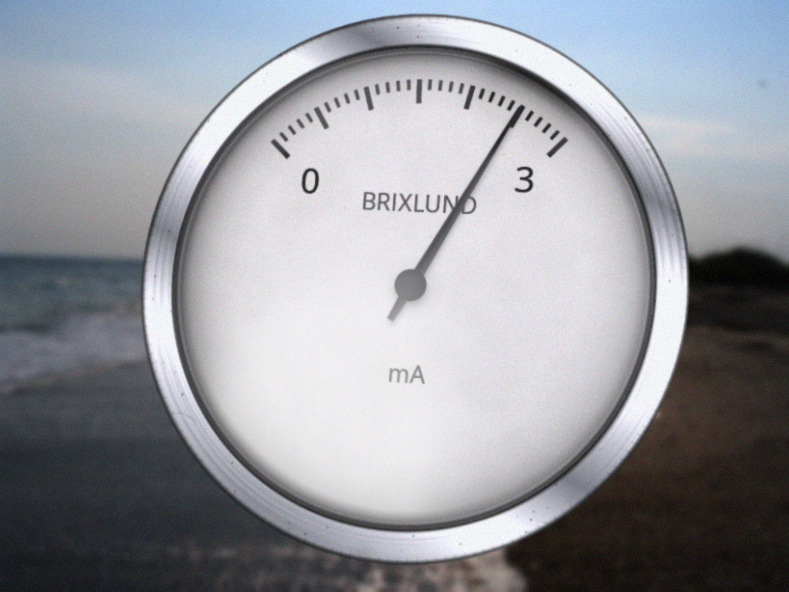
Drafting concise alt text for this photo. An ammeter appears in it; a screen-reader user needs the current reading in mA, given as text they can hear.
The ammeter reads 2.5 mA
